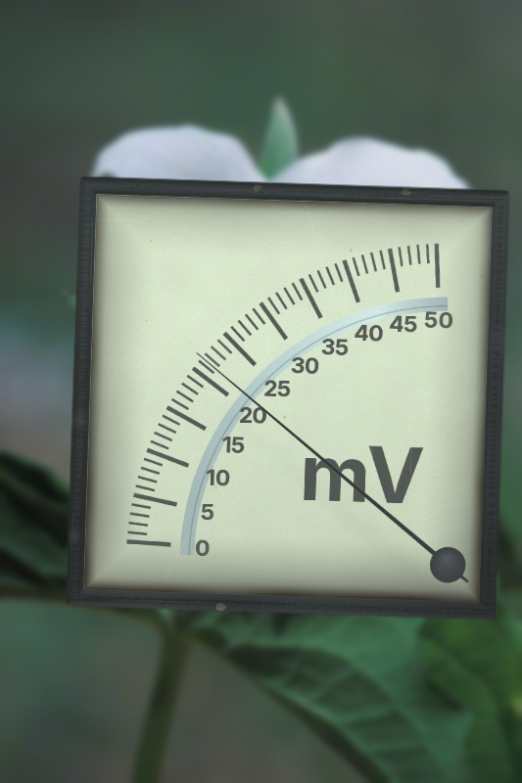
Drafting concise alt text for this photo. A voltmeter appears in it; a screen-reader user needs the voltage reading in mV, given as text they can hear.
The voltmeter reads 21.5 mV
